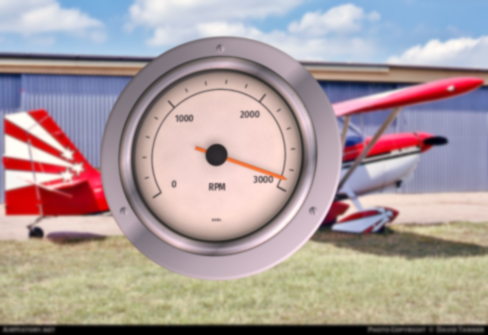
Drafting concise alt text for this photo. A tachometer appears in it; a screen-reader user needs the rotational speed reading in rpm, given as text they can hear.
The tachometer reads 2900 rpm
